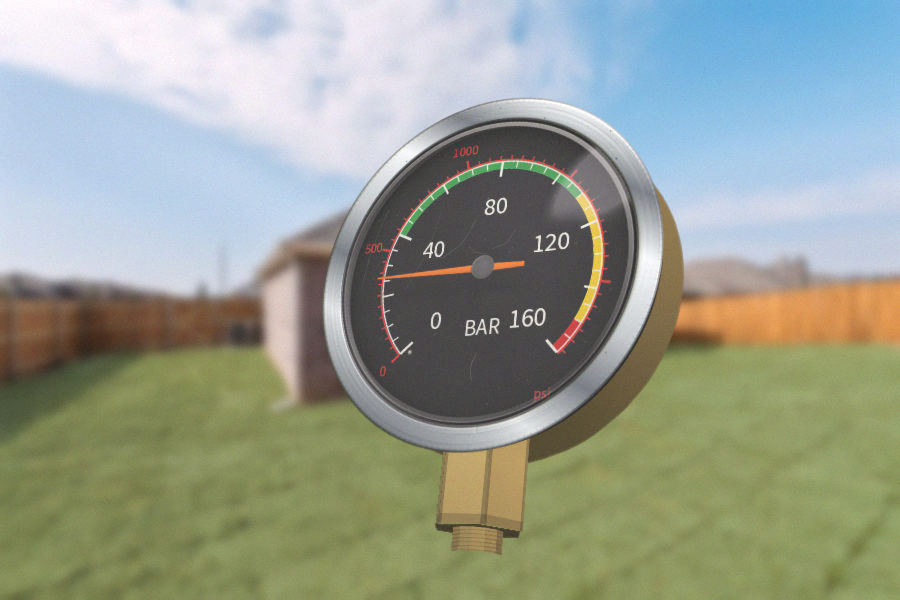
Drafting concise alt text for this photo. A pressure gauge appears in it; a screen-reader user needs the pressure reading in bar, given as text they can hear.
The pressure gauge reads 25 bar
